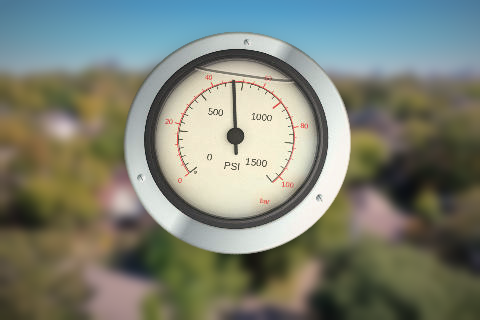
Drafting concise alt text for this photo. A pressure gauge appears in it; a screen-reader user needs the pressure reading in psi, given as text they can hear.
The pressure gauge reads 700 psi
